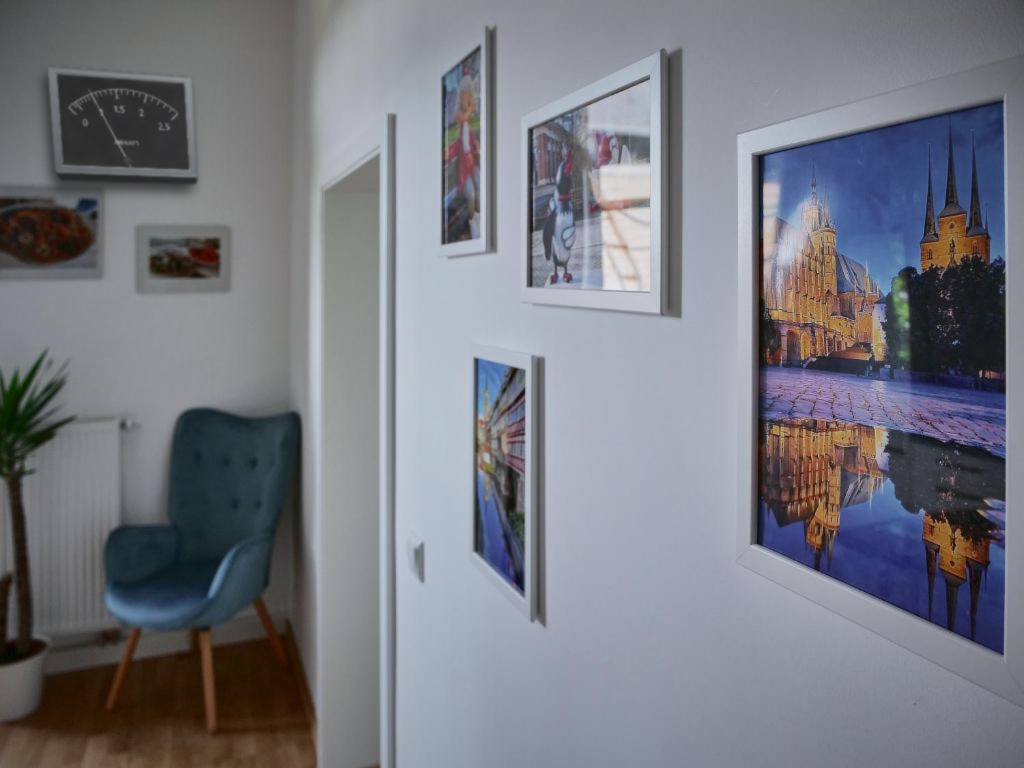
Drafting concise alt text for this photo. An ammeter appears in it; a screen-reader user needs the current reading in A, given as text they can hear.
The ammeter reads 1 A
